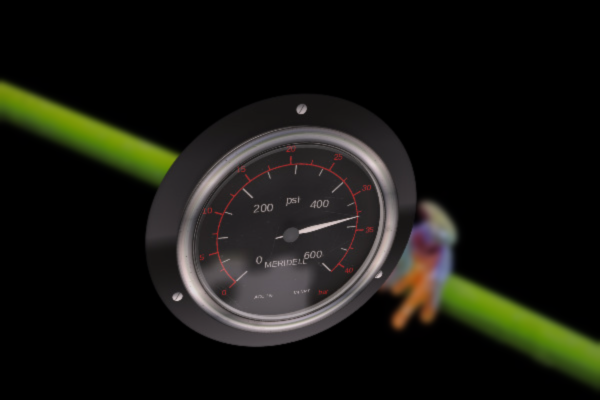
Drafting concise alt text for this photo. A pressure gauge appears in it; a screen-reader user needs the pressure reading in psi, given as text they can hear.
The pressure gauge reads 475 psi
